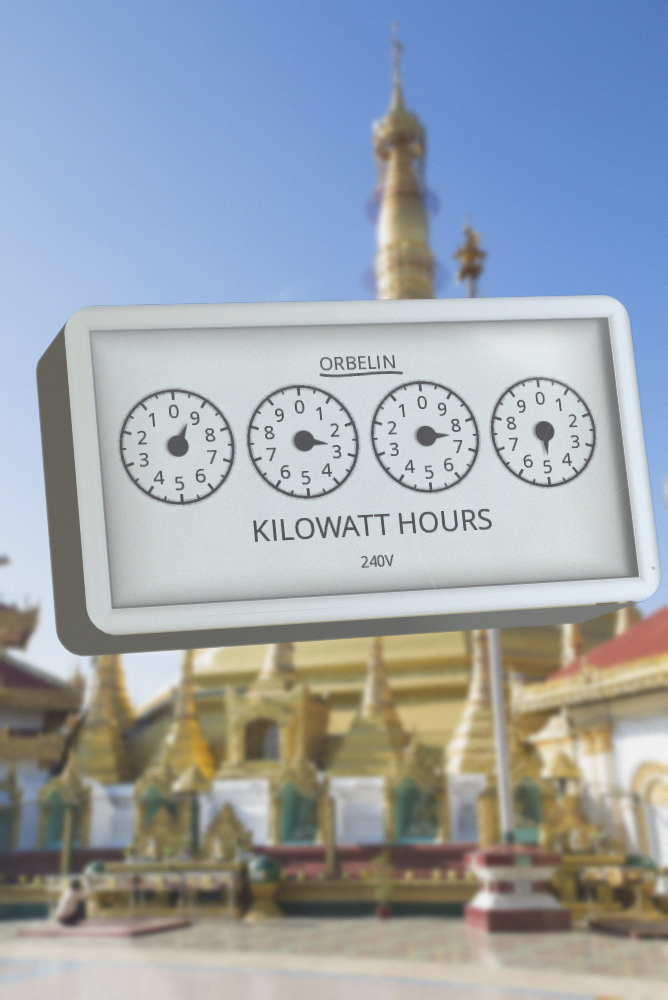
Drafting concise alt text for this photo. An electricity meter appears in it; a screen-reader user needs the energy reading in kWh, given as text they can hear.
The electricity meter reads 9275 kWh
